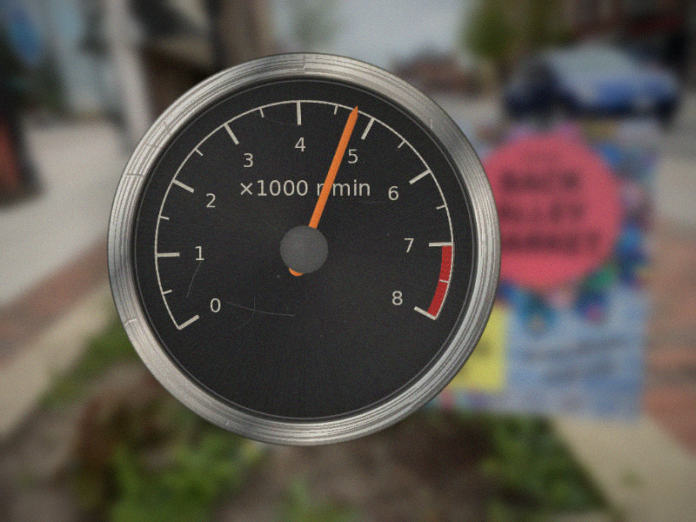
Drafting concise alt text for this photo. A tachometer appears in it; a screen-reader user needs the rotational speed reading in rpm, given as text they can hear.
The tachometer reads 4750 rpm
